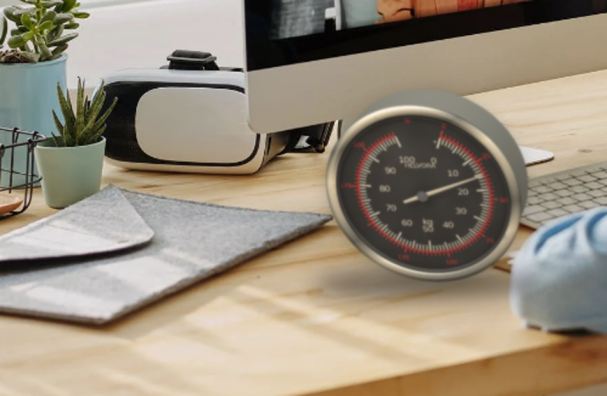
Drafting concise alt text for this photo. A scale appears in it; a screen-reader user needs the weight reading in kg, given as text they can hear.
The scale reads 15 kg
